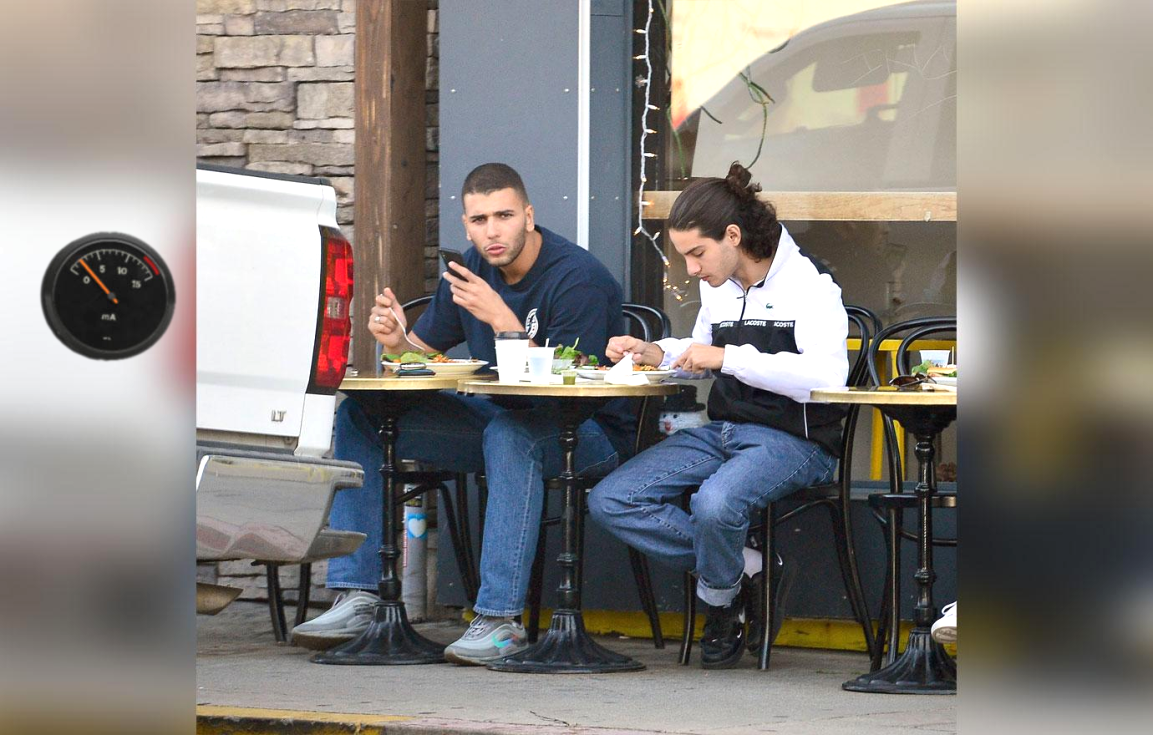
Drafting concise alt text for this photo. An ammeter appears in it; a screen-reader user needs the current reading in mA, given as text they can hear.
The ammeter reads 2 mA
